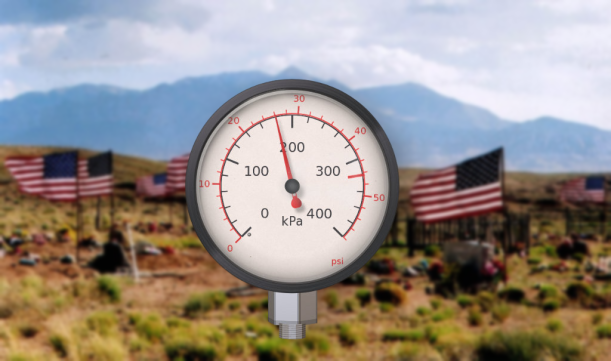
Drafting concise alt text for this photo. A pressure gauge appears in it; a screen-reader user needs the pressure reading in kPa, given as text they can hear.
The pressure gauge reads 180 kPa
